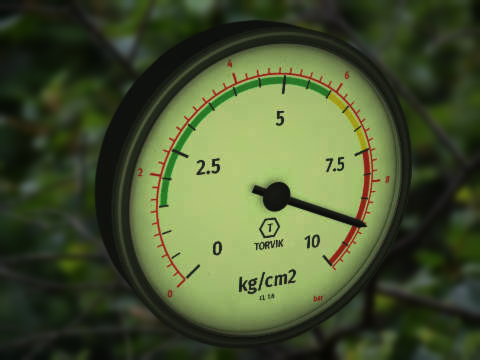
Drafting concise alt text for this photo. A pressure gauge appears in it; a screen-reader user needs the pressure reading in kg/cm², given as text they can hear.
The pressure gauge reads 9 kg/cm²
